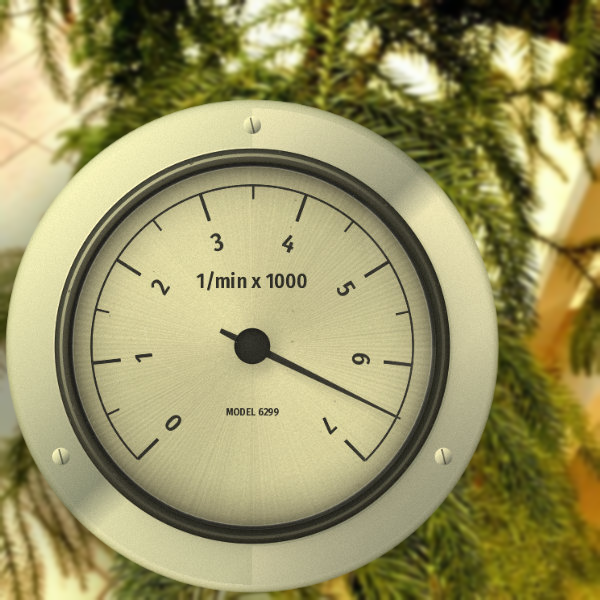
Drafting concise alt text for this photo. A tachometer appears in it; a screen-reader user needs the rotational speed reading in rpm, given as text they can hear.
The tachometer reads 6500 rpm
